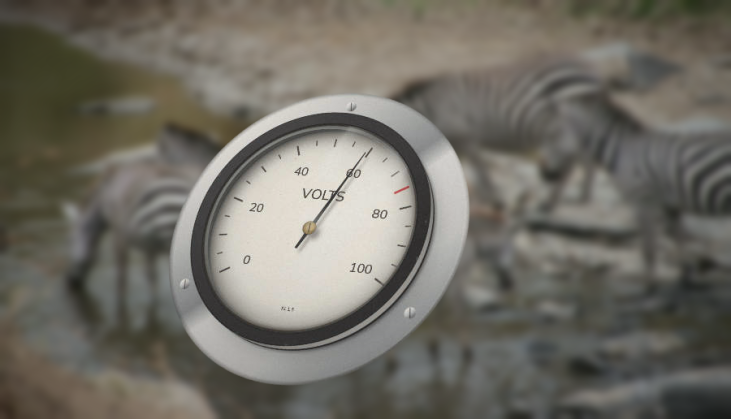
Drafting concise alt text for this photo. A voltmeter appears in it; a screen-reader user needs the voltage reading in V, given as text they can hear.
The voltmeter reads 60 V
